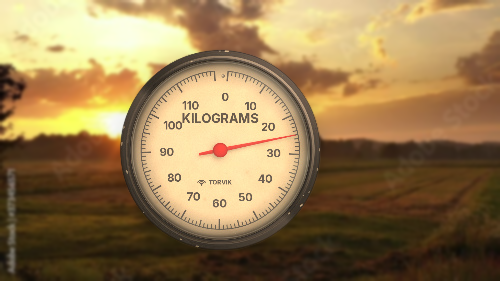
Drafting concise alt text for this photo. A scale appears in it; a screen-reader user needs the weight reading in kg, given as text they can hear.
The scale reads 25 kg
